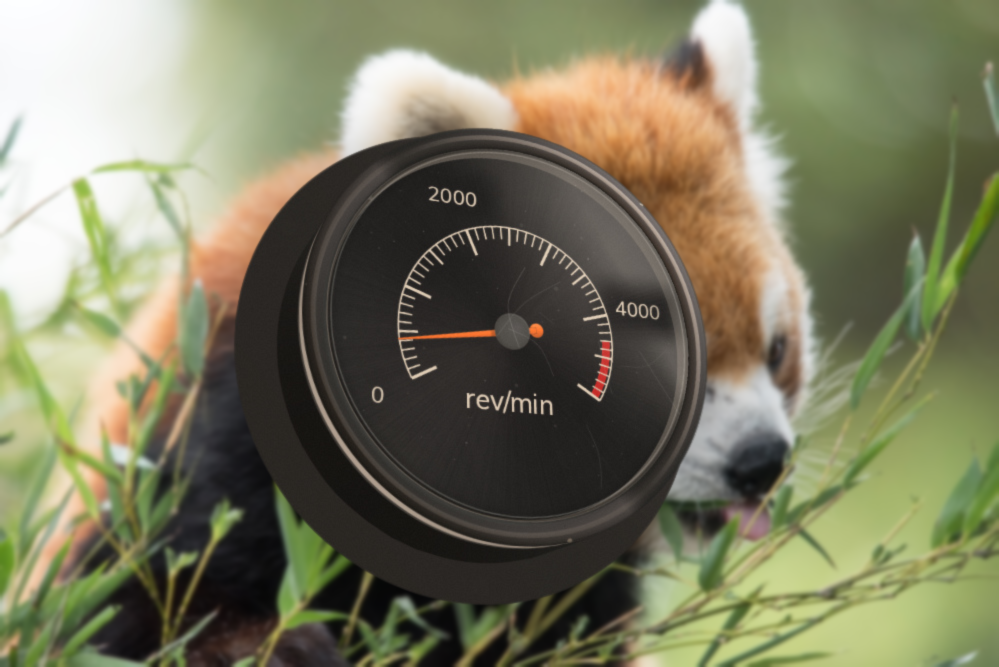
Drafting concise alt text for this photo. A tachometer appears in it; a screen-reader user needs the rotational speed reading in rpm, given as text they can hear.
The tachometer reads 400 rpm
